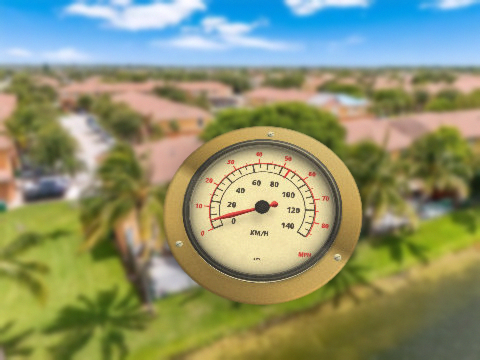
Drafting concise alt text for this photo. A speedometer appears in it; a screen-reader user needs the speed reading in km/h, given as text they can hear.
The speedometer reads 5 km/h
